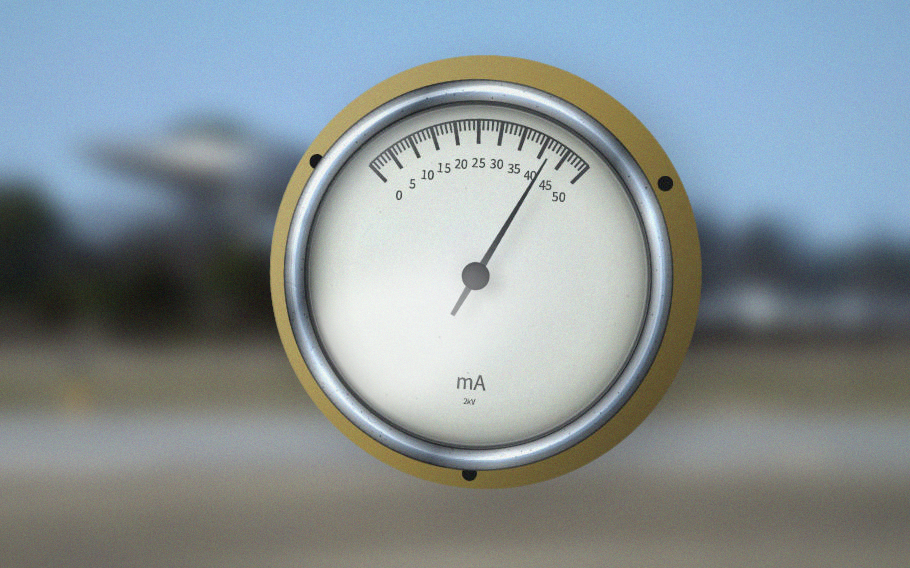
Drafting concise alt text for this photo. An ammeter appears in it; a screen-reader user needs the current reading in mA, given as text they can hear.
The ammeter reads 42 mA
